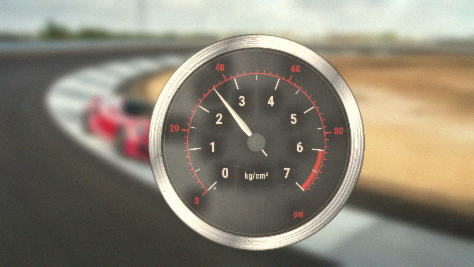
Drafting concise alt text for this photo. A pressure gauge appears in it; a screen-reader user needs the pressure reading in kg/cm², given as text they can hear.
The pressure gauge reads 2.5 kg/cm²
